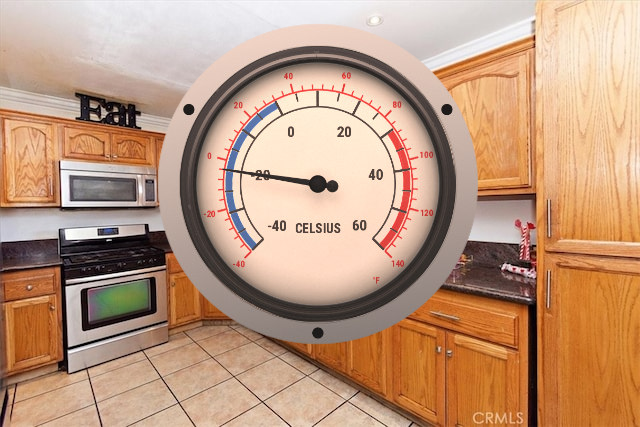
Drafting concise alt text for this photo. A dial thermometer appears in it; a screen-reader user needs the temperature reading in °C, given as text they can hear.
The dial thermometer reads -20 °C
